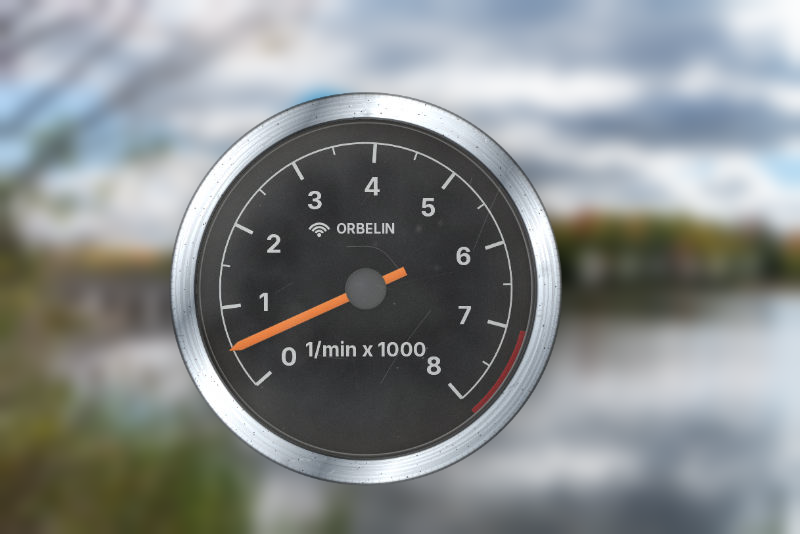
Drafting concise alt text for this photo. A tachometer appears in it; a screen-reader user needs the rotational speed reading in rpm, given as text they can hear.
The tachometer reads 500 rpm
